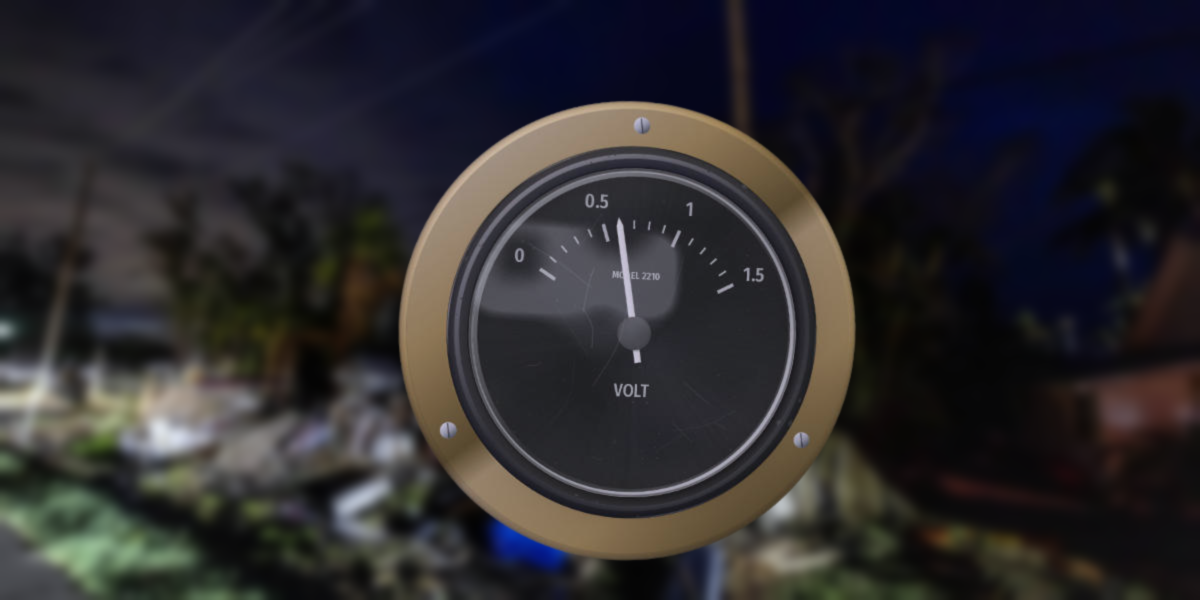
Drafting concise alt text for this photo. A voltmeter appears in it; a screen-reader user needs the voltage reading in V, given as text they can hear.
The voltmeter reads 0.6 V
